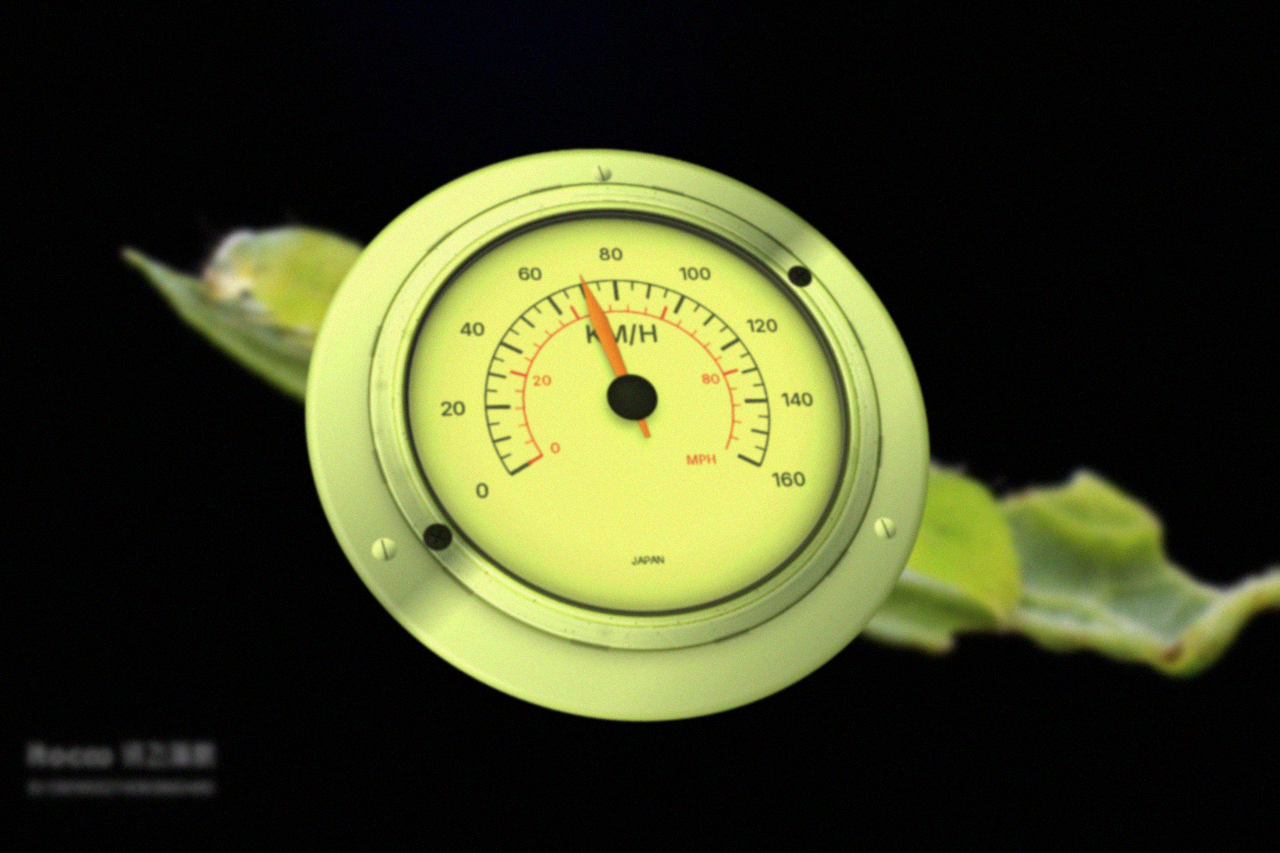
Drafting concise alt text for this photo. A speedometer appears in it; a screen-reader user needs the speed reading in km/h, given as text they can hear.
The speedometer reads 70 km/h
